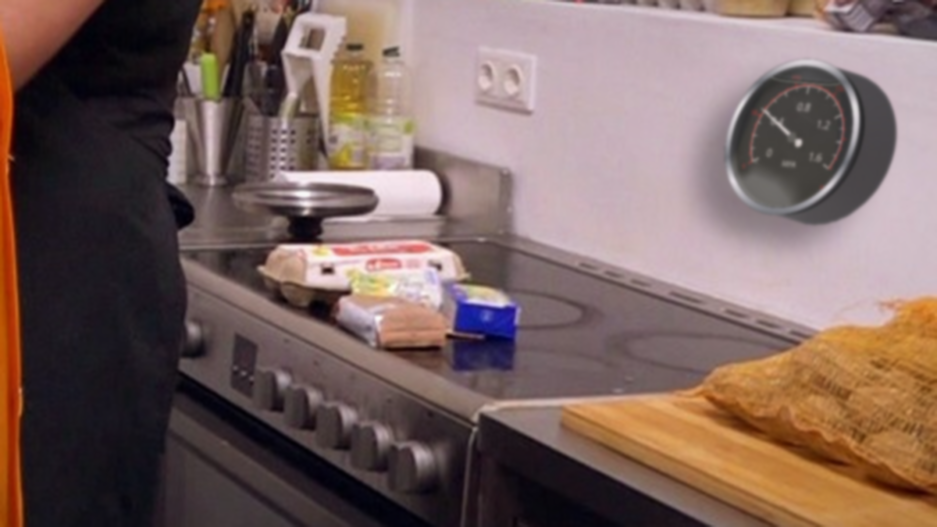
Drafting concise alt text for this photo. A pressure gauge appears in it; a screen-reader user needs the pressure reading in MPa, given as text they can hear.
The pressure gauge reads 0.4 MPa
